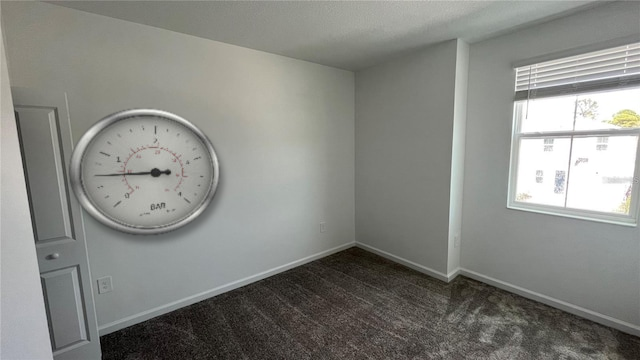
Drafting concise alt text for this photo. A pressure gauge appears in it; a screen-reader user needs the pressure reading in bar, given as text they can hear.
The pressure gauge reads 0.6 bar
